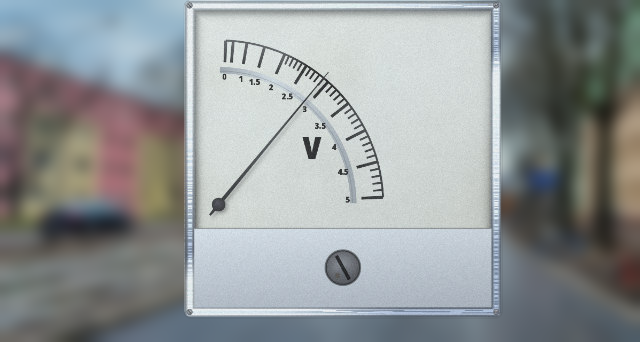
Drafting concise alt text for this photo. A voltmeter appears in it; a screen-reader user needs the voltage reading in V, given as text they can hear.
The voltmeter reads 2.9 V
